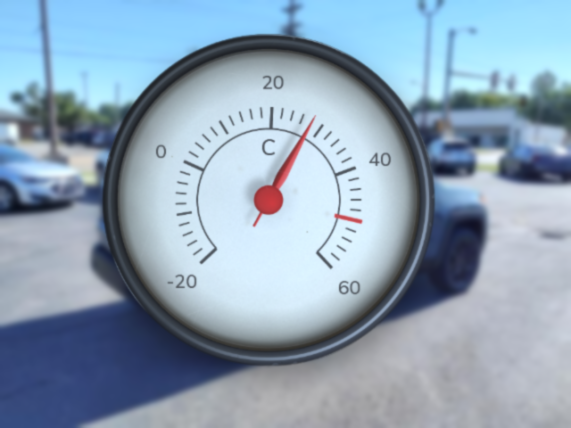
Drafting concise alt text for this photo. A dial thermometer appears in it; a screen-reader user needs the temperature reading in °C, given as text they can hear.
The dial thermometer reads 28 °C
